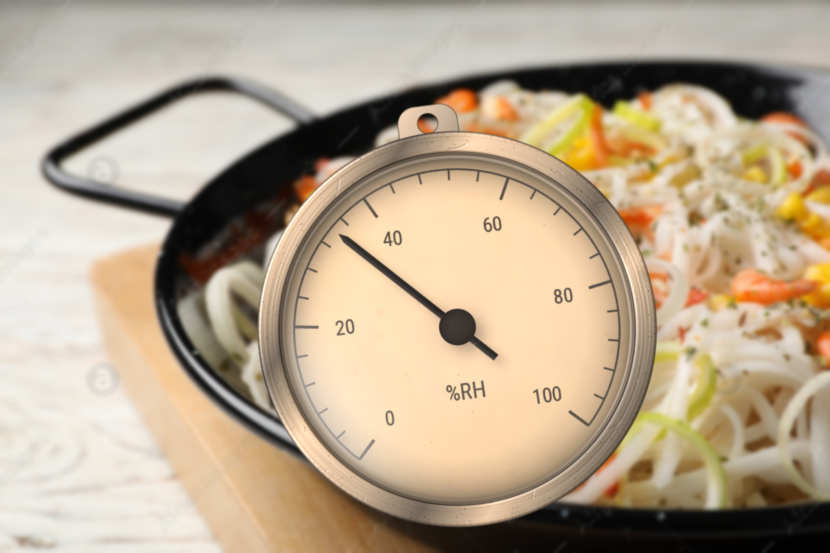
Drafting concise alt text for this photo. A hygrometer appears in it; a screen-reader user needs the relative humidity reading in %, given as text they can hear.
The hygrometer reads 34 %
